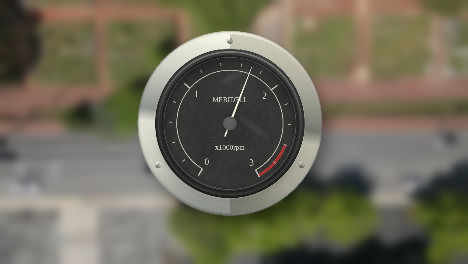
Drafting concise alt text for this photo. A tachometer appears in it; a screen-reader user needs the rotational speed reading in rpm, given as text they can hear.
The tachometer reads 1700 rpm
